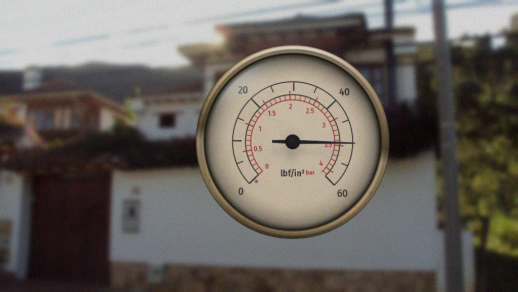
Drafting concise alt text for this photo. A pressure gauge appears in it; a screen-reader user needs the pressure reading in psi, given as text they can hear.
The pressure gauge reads 50 psi
